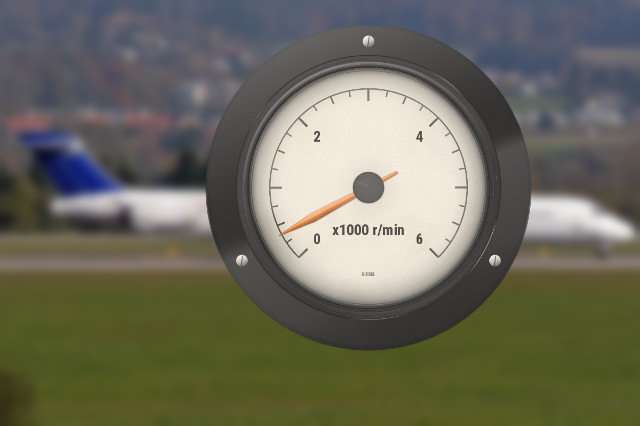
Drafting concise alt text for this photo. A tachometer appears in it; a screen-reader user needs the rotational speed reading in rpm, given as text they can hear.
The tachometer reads 375 rpm
